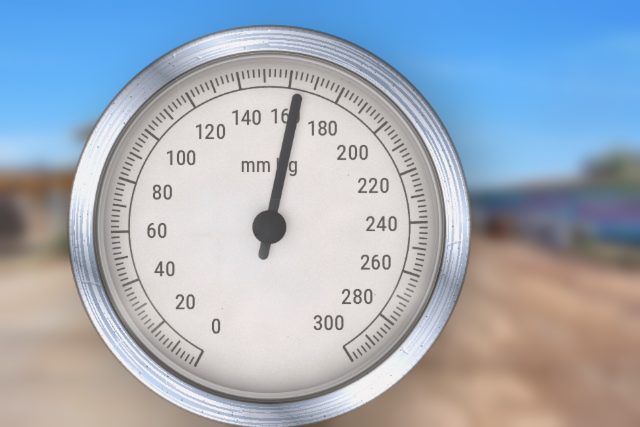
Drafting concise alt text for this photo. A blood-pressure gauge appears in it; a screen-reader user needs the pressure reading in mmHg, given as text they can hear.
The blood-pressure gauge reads 164 mmHg
